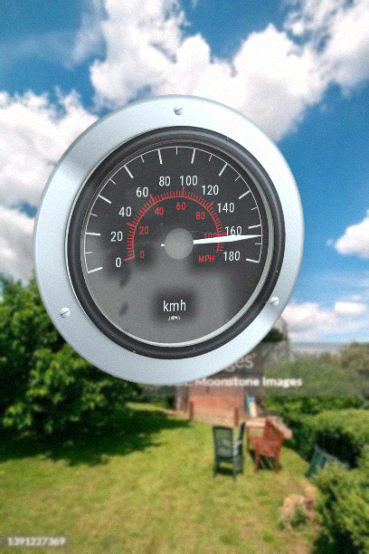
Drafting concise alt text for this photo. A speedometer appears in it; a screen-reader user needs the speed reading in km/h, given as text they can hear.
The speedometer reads 165 km/h
